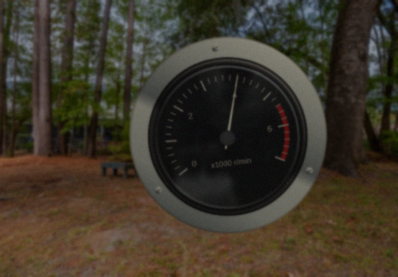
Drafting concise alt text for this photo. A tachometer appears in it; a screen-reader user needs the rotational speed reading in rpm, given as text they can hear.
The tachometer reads 4000 rpm
